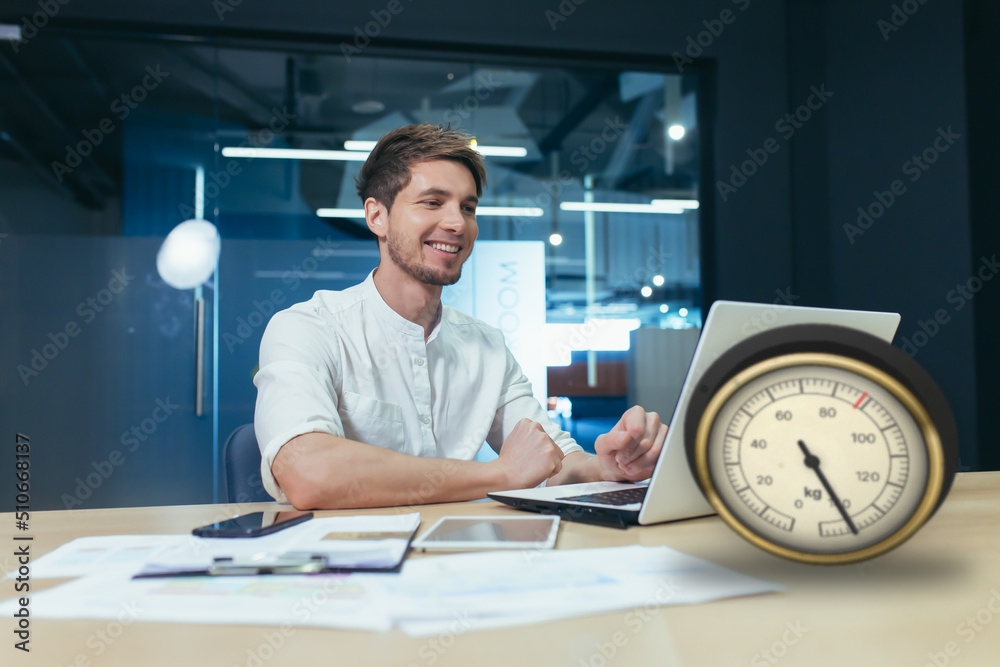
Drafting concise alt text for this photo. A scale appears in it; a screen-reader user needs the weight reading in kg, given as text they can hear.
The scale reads 140 kg
